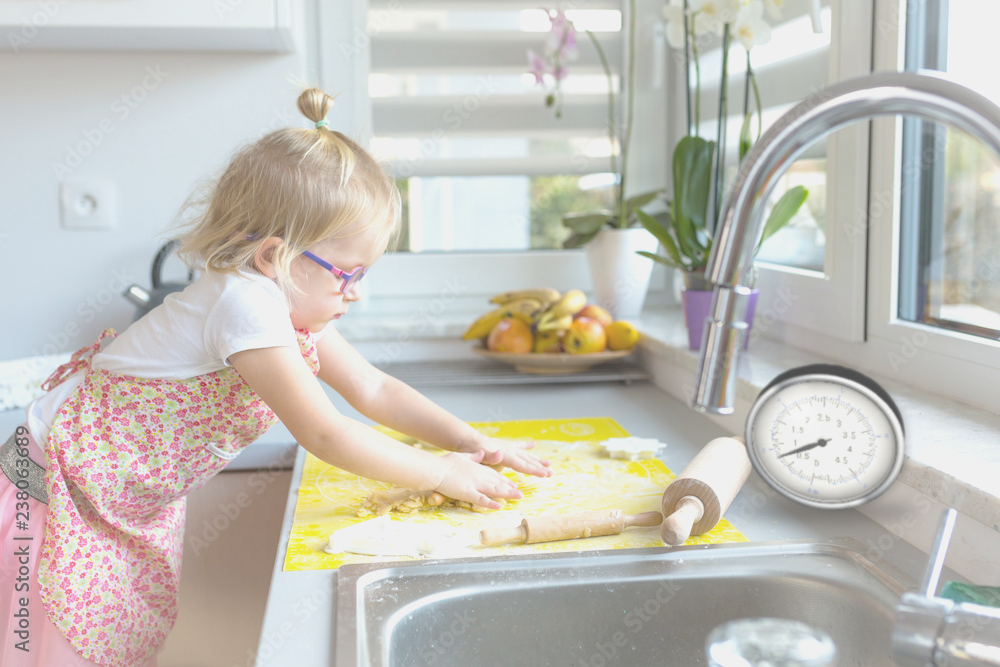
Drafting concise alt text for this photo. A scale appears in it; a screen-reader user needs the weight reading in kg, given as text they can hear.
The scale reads 0.75 kg
